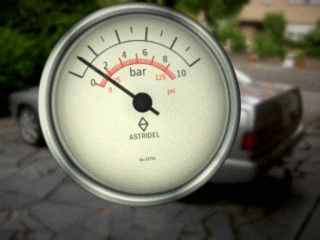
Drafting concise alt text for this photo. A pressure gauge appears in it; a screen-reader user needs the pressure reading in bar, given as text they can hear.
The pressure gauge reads 1 bar
